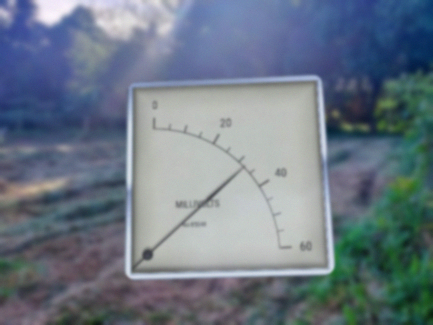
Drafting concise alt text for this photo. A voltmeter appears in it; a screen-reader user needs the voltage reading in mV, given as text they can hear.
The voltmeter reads 32.5 mV
